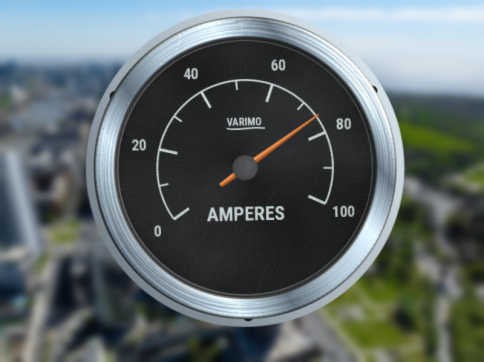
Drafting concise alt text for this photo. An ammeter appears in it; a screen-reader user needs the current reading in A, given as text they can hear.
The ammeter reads 75 A
